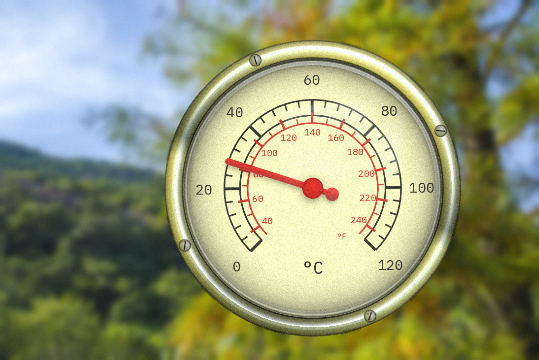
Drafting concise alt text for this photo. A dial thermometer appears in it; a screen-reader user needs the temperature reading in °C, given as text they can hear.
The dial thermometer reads 28 °C
